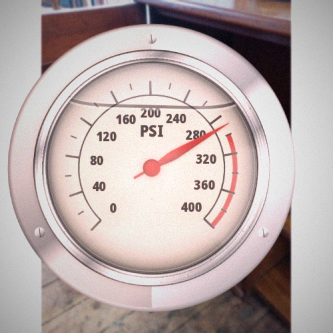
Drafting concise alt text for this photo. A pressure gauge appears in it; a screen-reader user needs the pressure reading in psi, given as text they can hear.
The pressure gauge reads 290 psi
